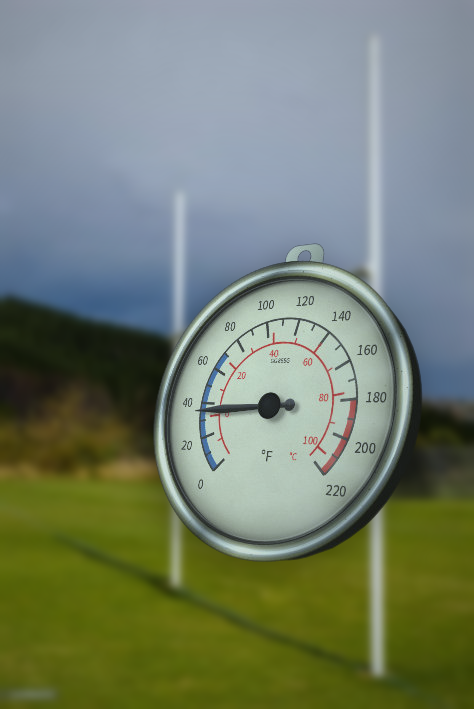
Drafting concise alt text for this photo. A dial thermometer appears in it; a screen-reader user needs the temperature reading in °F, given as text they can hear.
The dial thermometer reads 35 °F
